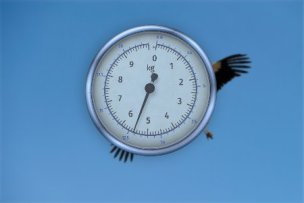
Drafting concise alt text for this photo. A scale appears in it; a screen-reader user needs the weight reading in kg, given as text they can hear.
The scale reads 5.5 kg
